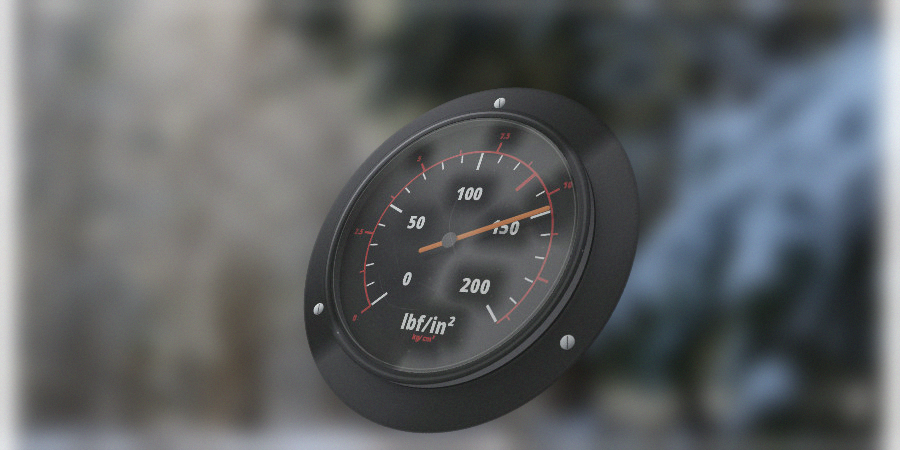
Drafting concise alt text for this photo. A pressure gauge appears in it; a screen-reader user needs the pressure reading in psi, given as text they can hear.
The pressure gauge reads 150 psi
